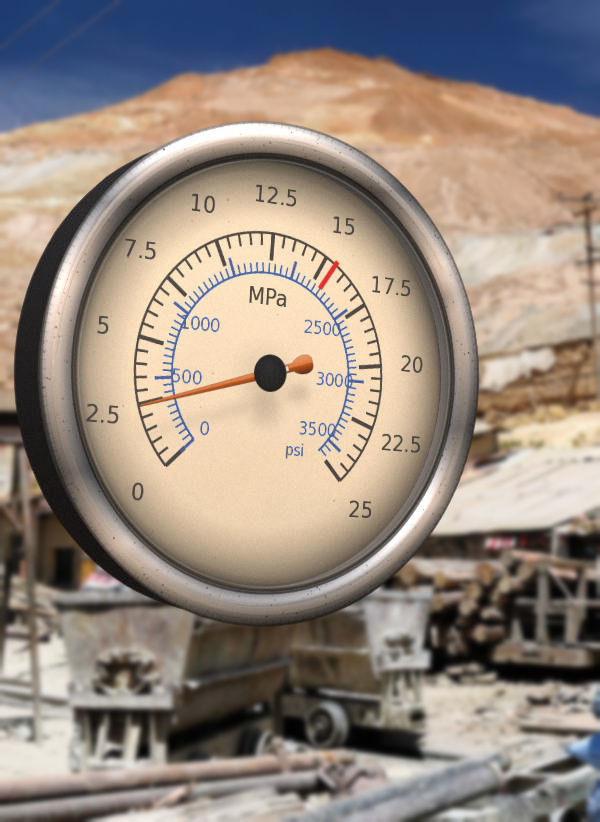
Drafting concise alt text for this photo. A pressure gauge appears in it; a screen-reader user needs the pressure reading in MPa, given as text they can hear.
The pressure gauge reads 2.5 MPa
